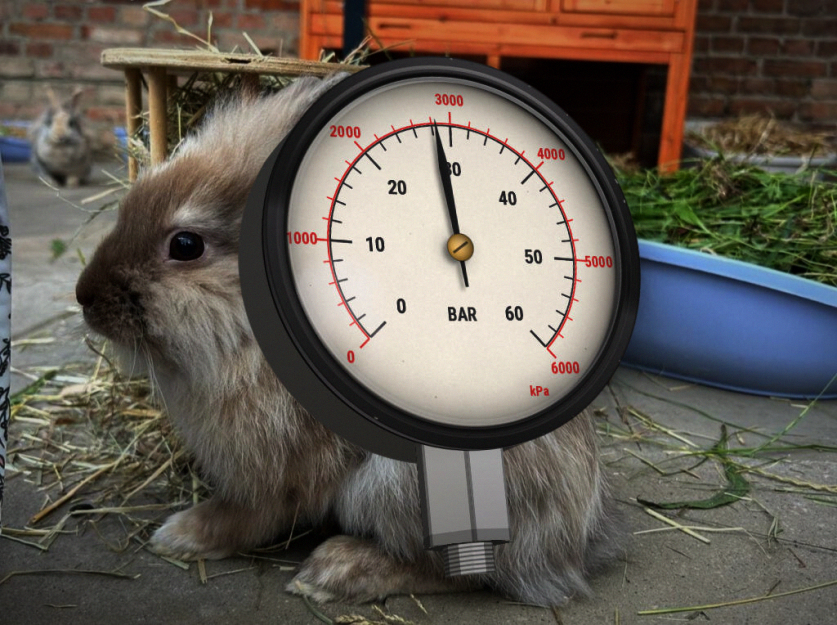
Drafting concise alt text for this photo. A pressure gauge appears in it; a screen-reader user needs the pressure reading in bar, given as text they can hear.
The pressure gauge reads 28 bar
